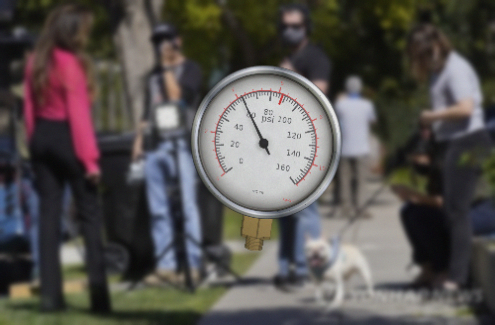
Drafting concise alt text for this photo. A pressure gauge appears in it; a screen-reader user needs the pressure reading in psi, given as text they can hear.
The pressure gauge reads 60 psi
